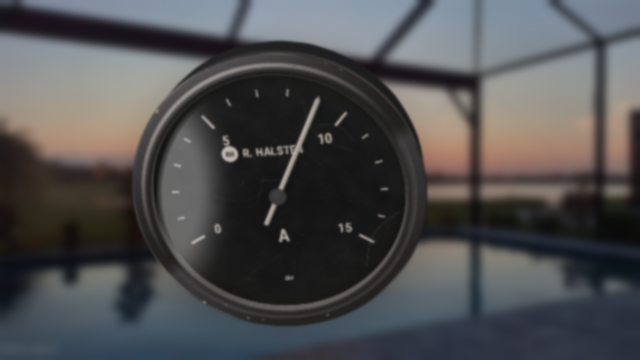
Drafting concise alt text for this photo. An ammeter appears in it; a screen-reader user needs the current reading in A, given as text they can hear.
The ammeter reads 9 A
